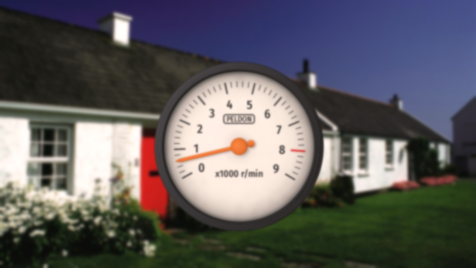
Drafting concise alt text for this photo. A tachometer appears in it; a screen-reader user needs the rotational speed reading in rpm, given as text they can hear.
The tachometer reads 600 rpm
